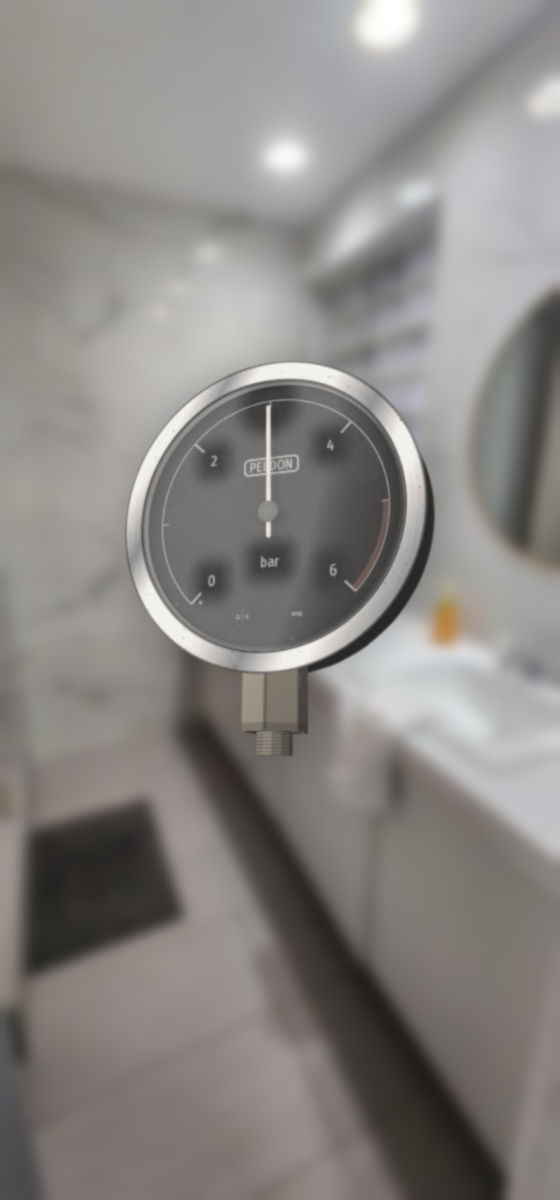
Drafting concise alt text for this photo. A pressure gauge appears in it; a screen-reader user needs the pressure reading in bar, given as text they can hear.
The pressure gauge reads 3 bar
